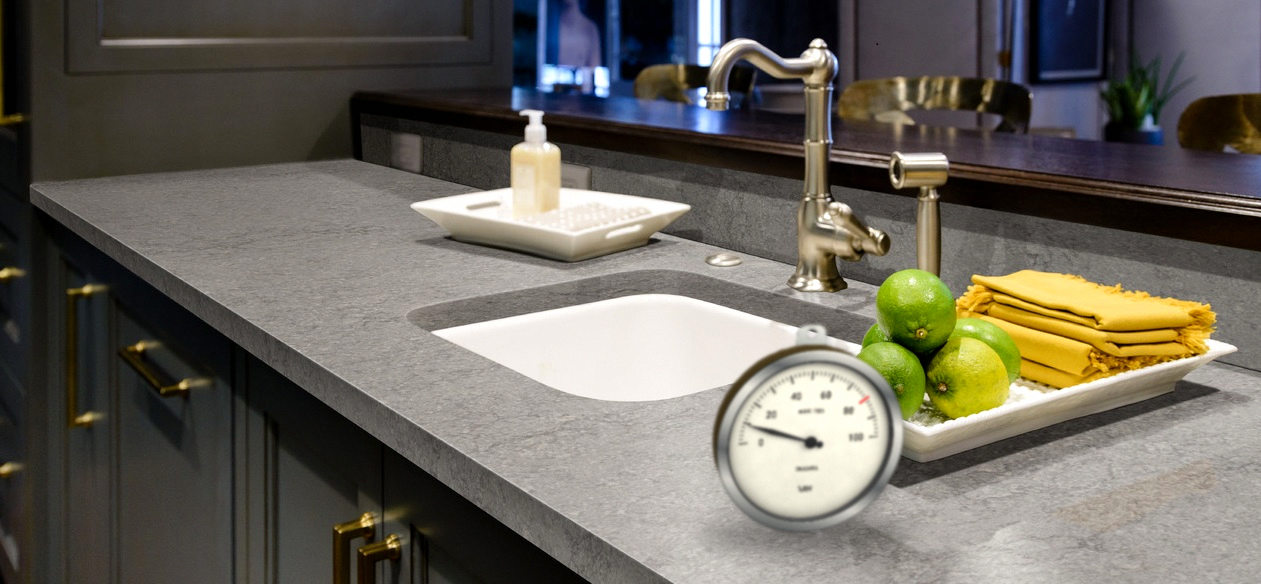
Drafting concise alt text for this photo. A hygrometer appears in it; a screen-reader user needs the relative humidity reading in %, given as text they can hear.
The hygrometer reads 10 %
